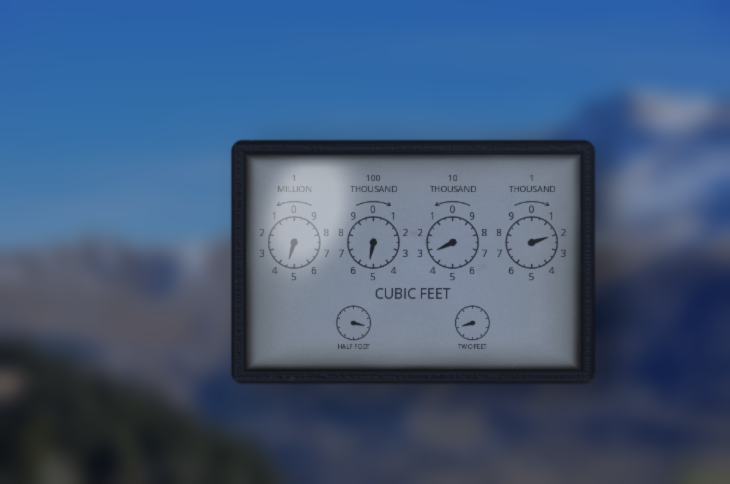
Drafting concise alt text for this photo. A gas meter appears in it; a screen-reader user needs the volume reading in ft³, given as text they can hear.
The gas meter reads 453200 ft³
